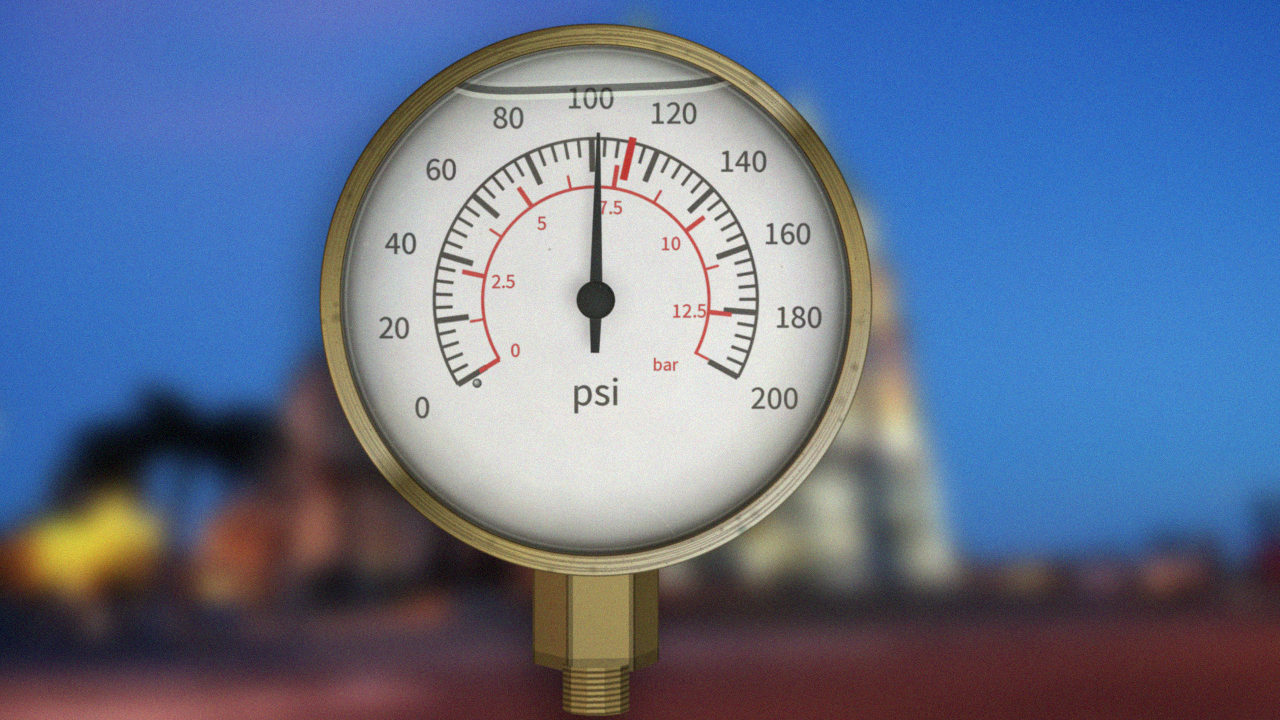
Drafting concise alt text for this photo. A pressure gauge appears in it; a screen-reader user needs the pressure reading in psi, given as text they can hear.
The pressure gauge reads 102 psi
